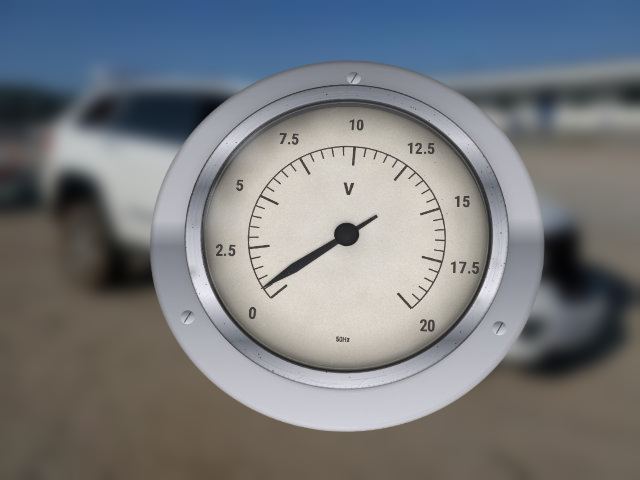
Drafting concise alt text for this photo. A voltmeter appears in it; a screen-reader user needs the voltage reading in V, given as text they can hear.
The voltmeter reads 0.5 V
